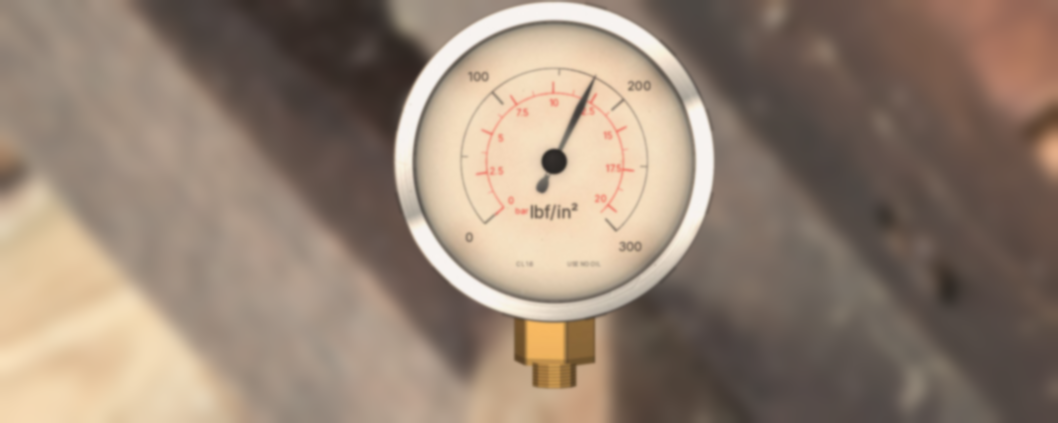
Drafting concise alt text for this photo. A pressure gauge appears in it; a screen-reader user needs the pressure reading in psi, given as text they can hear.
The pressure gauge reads 175 psi
